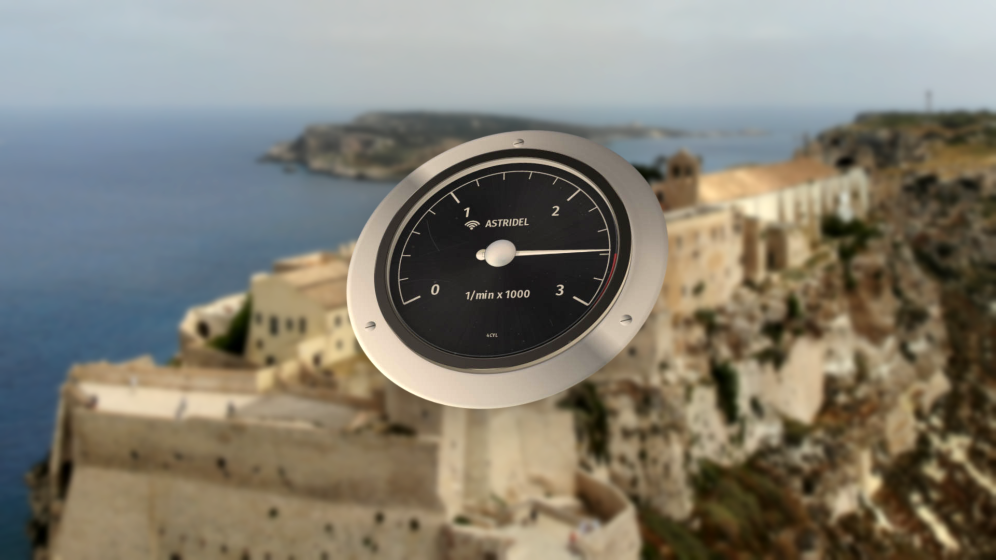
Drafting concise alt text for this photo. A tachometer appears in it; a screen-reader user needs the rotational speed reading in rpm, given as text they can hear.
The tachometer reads 2600 rpm
